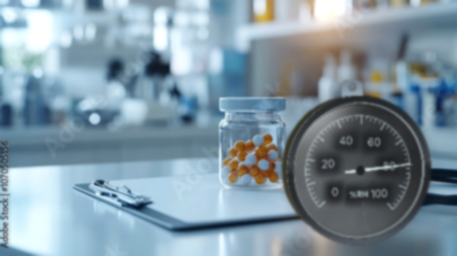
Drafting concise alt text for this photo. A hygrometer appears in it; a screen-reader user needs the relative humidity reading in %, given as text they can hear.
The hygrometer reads 80 %
